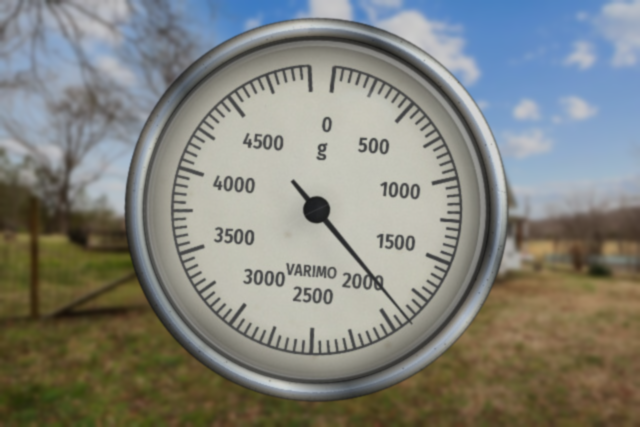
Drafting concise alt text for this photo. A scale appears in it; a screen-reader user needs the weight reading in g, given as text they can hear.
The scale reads 1900 g
